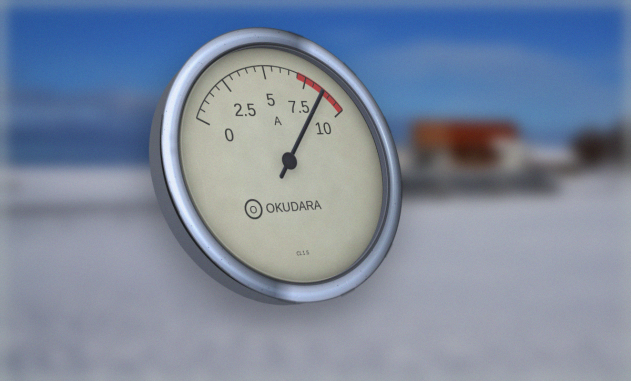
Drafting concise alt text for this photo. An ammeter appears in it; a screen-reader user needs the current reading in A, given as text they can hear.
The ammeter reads 8.5 A
